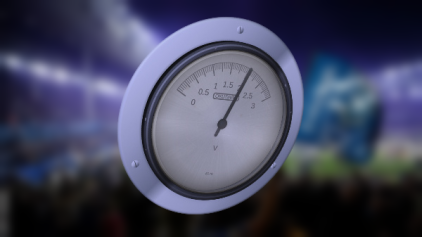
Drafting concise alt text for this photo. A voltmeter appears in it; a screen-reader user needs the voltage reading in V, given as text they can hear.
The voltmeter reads 2 V
